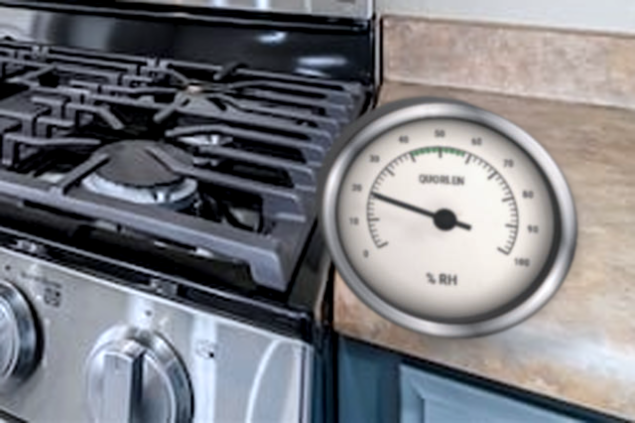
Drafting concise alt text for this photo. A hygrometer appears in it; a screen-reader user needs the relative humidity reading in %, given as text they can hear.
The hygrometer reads 20 %
